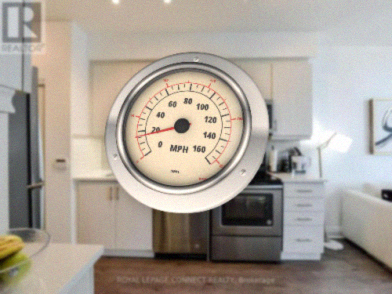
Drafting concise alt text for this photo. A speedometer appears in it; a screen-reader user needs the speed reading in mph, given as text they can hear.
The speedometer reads 15 mph
